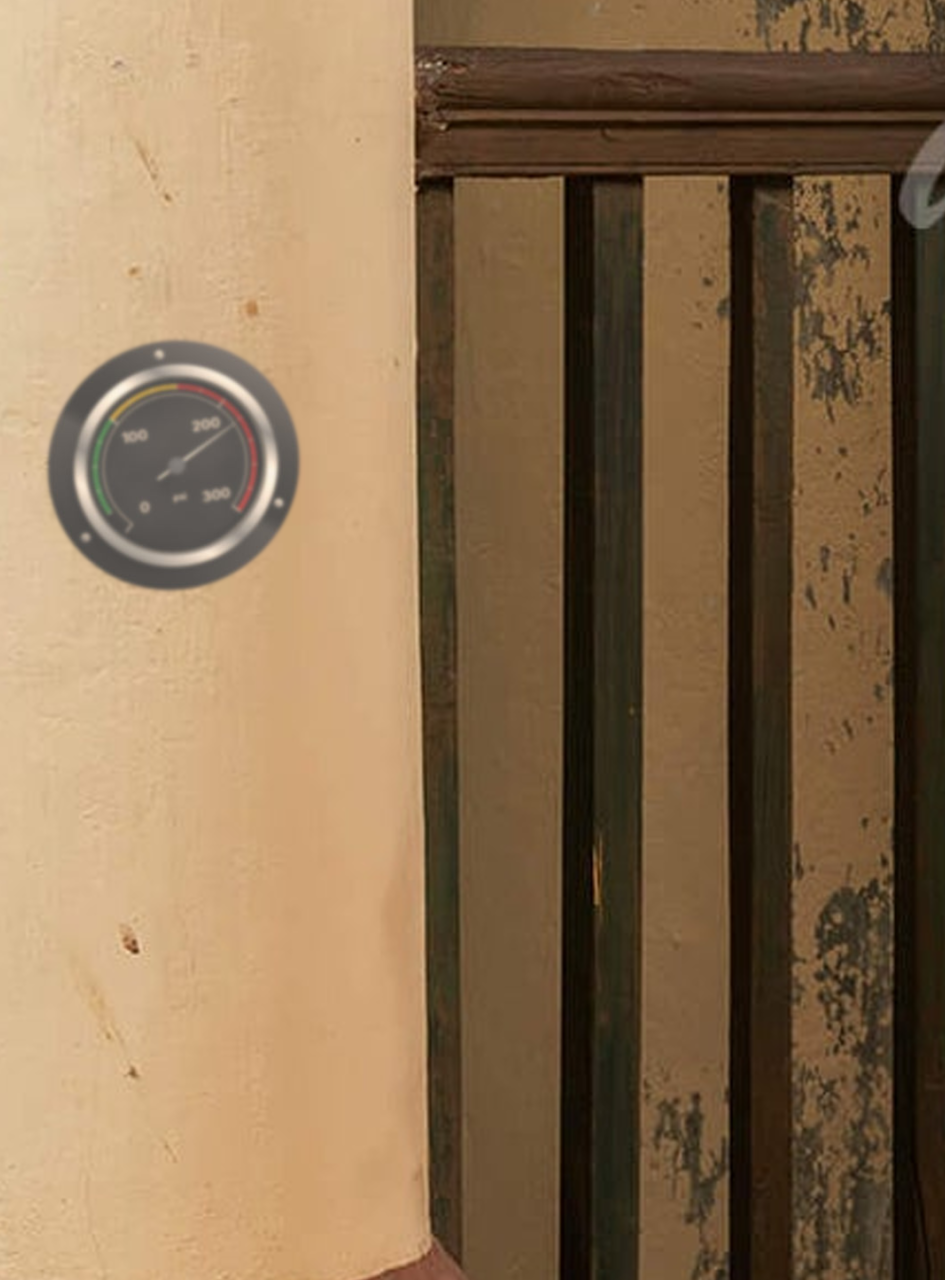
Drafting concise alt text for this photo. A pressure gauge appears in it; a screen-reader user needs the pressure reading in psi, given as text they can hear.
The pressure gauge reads 220 psi
